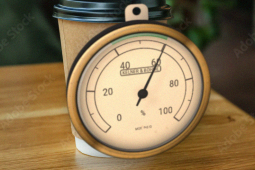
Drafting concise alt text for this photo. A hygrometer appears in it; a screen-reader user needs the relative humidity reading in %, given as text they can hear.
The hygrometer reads 60 %
